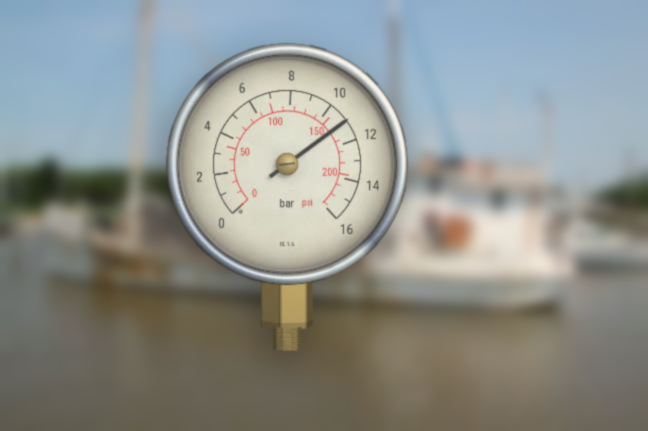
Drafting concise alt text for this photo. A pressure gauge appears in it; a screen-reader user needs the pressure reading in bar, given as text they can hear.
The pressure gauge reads 11 bar
